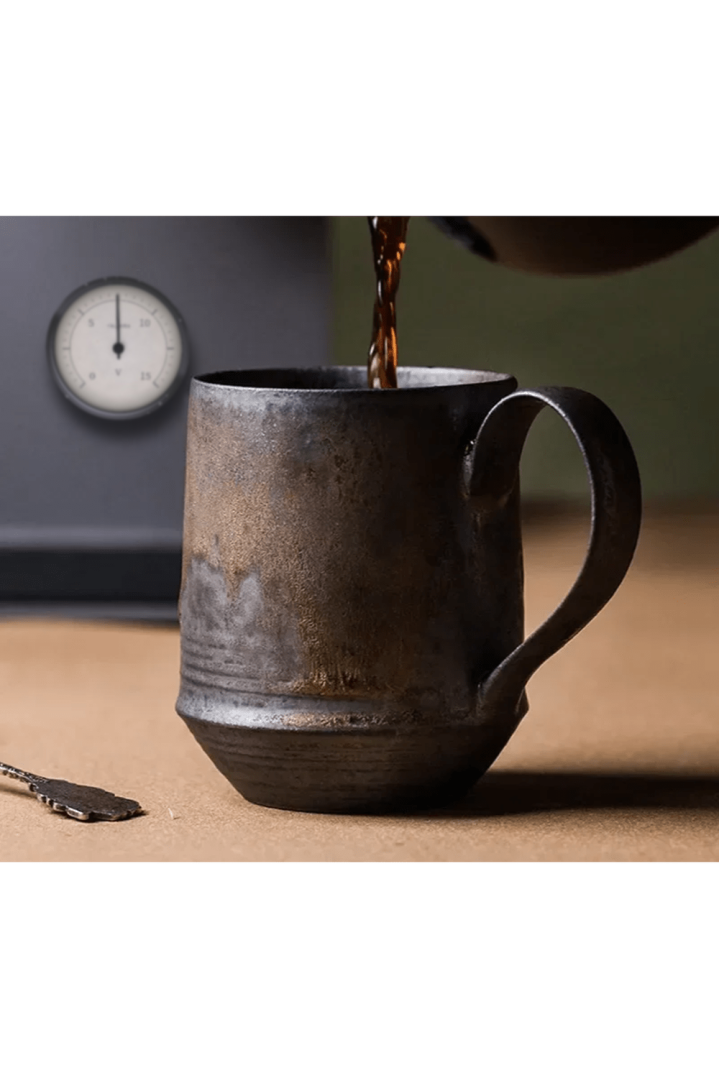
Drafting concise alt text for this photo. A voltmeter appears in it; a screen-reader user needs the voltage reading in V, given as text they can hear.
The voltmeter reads 7.5 V
